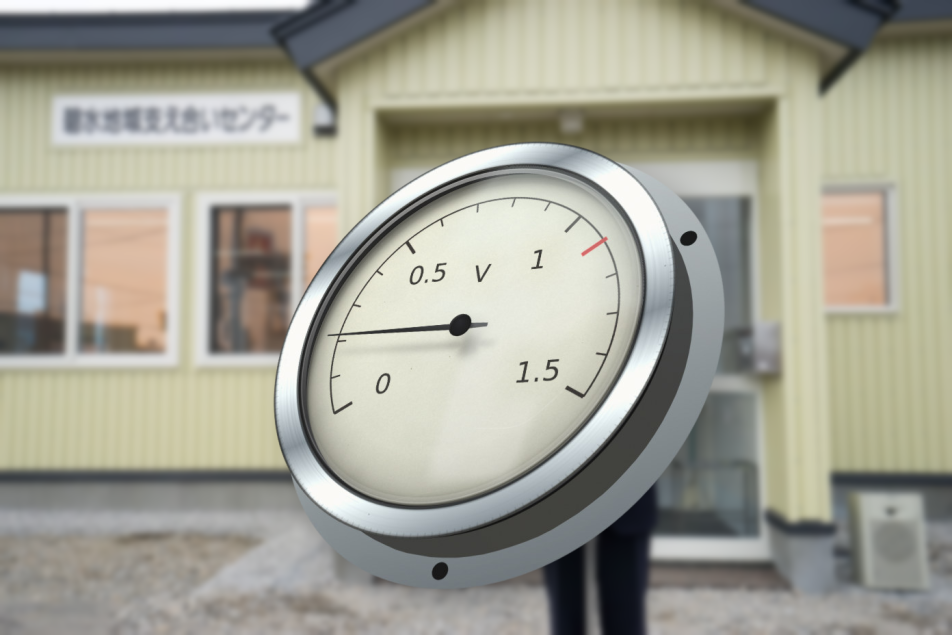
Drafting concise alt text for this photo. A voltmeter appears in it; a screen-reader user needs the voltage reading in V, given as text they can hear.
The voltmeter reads 0.2 V
